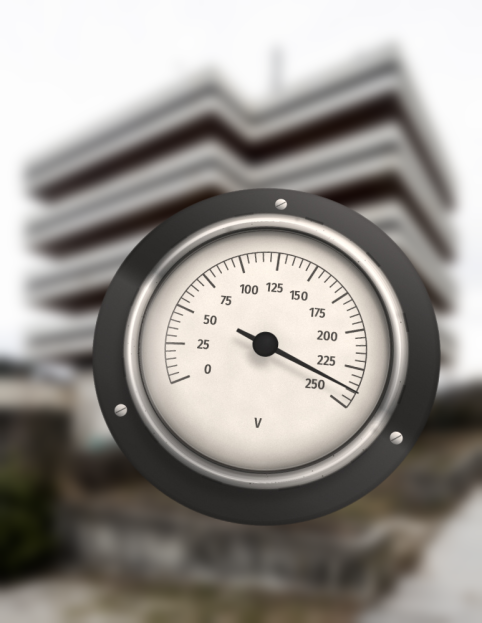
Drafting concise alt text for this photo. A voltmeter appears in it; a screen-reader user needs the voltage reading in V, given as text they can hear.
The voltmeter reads 240 V
